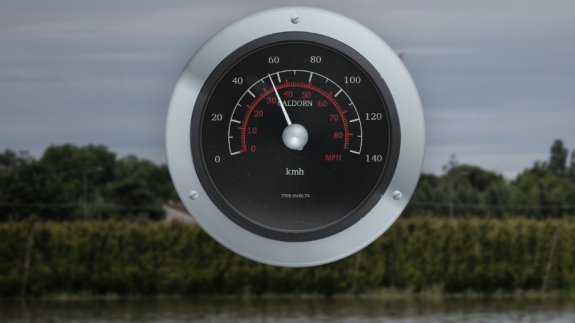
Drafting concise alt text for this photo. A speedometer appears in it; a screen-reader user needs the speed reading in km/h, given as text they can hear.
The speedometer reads 55 km/h
